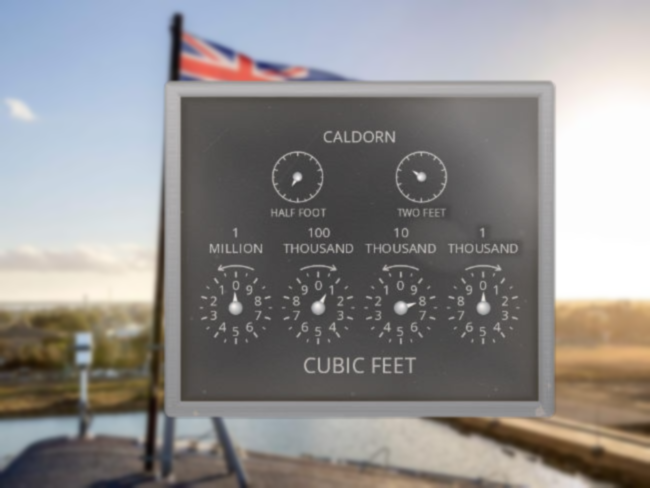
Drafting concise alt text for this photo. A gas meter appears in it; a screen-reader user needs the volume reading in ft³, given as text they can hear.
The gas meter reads 8000 ft³
